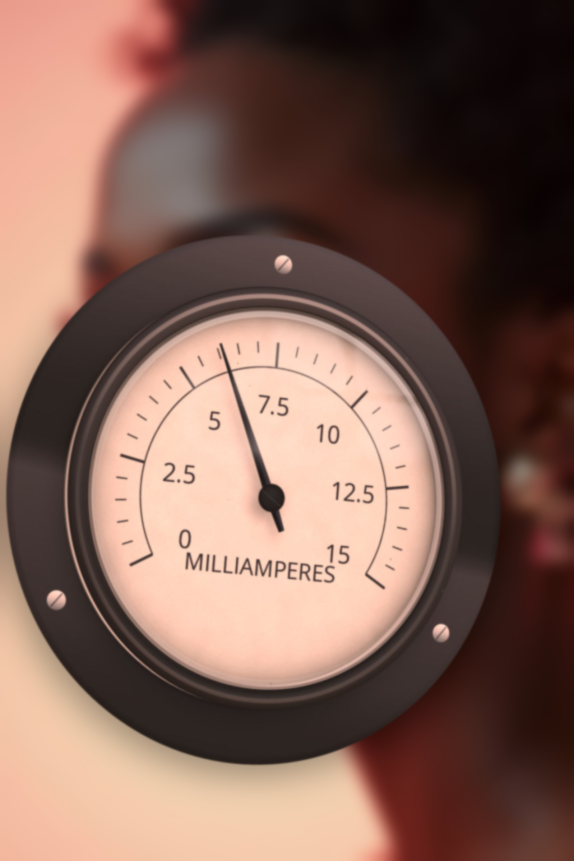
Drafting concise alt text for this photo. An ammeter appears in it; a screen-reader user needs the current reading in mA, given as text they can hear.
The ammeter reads 6 mA
